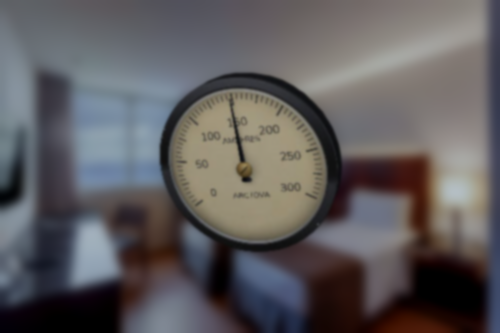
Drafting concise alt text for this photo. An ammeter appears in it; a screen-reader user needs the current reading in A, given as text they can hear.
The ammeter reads 150 A
